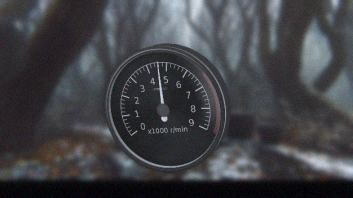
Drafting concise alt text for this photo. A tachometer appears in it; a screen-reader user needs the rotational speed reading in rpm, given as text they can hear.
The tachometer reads 4600 rpm
